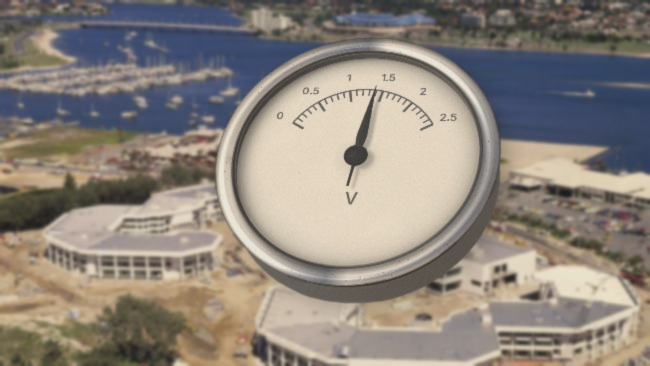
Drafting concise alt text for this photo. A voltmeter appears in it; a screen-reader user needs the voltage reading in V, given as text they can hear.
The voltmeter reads 1.4 V
